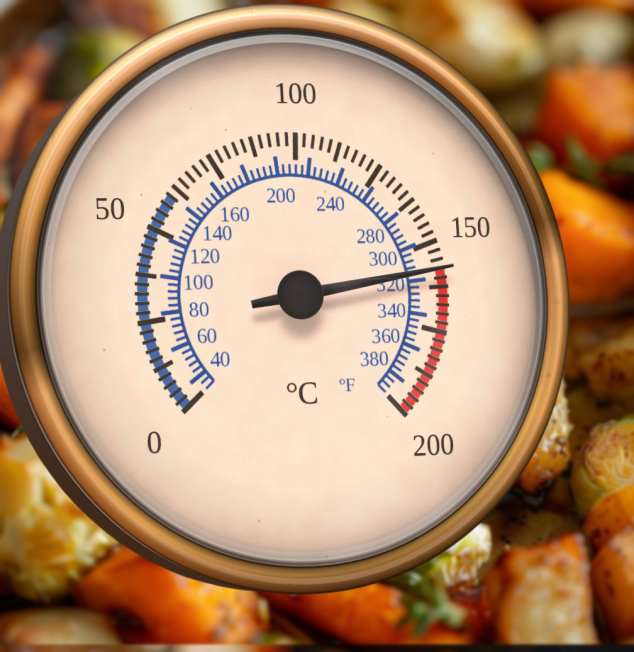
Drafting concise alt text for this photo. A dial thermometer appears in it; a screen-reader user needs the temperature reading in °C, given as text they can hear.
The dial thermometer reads 157.5 °C
